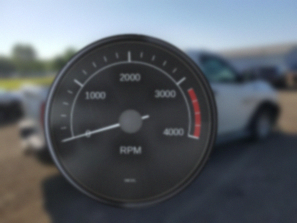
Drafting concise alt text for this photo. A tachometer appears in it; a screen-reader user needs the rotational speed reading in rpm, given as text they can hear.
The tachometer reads 0 rpm
